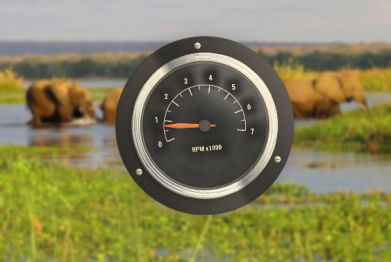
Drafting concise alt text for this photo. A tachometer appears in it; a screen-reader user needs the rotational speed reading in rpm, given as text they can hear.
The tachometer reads 750 rpm
